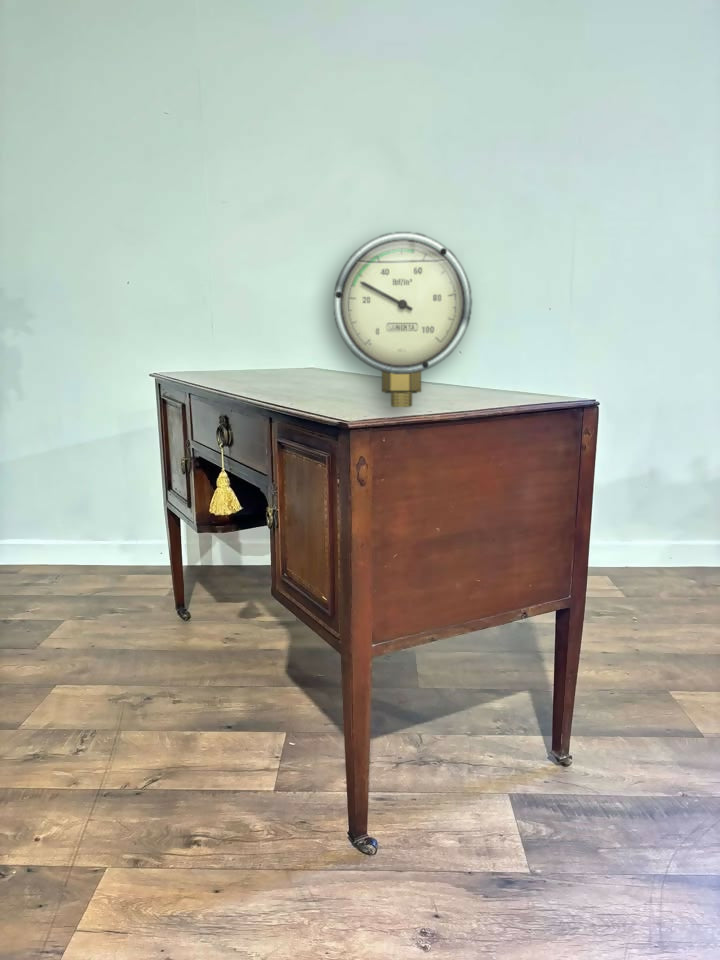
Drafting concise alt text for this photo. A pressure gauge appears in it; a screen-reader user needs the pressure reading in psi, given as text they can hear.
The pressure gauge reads 27.5 psi
